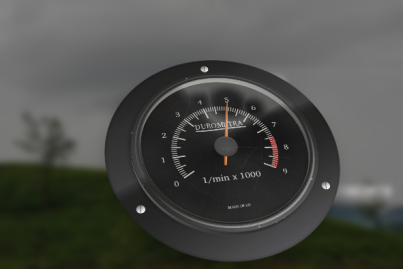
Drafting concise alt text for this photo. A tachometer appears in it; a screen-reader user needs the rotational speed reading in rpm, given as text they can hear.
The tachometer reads 5000 rpm
